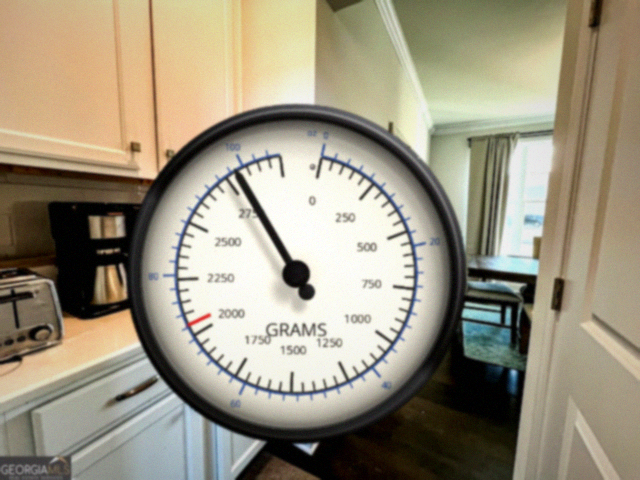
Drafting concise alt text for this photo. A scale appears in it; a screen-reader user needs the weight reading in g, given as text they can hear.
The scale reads 2800 g
